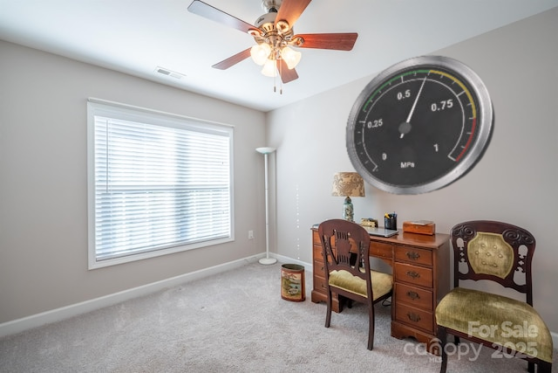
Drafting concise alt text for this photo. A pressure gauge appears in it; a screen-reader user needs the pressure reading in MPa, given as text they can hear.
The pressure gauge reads 0.6 MPa
